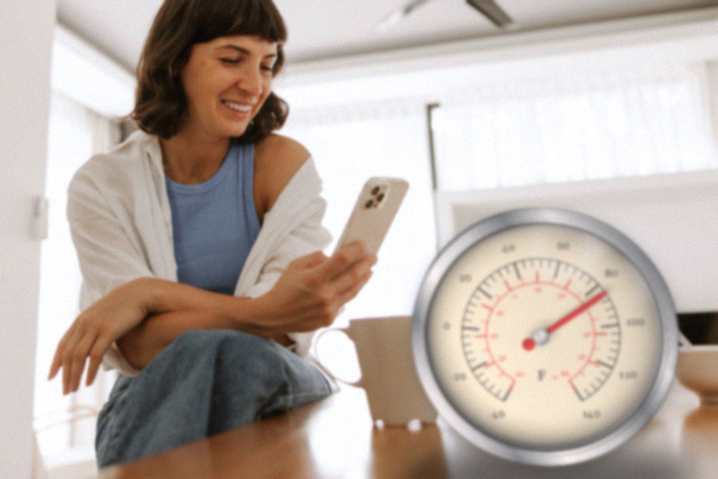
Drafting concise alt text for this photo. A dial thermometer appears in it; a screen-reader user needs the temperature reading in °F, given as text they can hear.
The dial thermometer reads 84 °F
